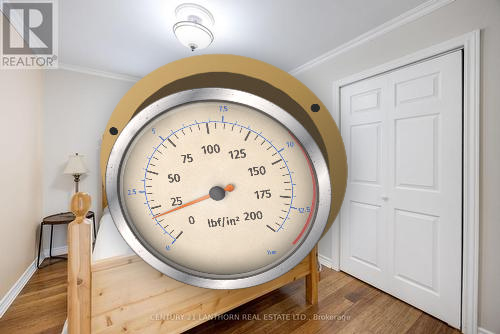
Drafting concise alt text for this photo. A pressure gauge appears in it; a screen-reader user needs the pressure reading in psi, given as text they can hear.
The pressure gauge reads 20 psi
